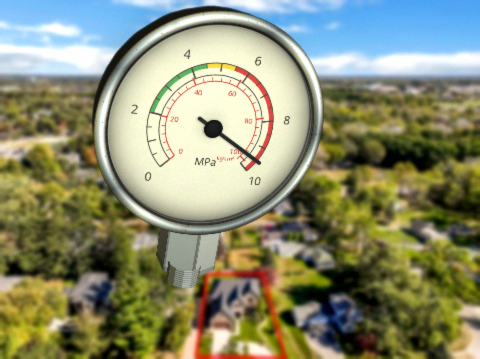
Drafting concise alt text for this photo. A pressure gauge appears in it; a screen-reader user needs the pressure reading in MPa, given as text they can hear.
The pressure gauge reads 9.5 MPa
